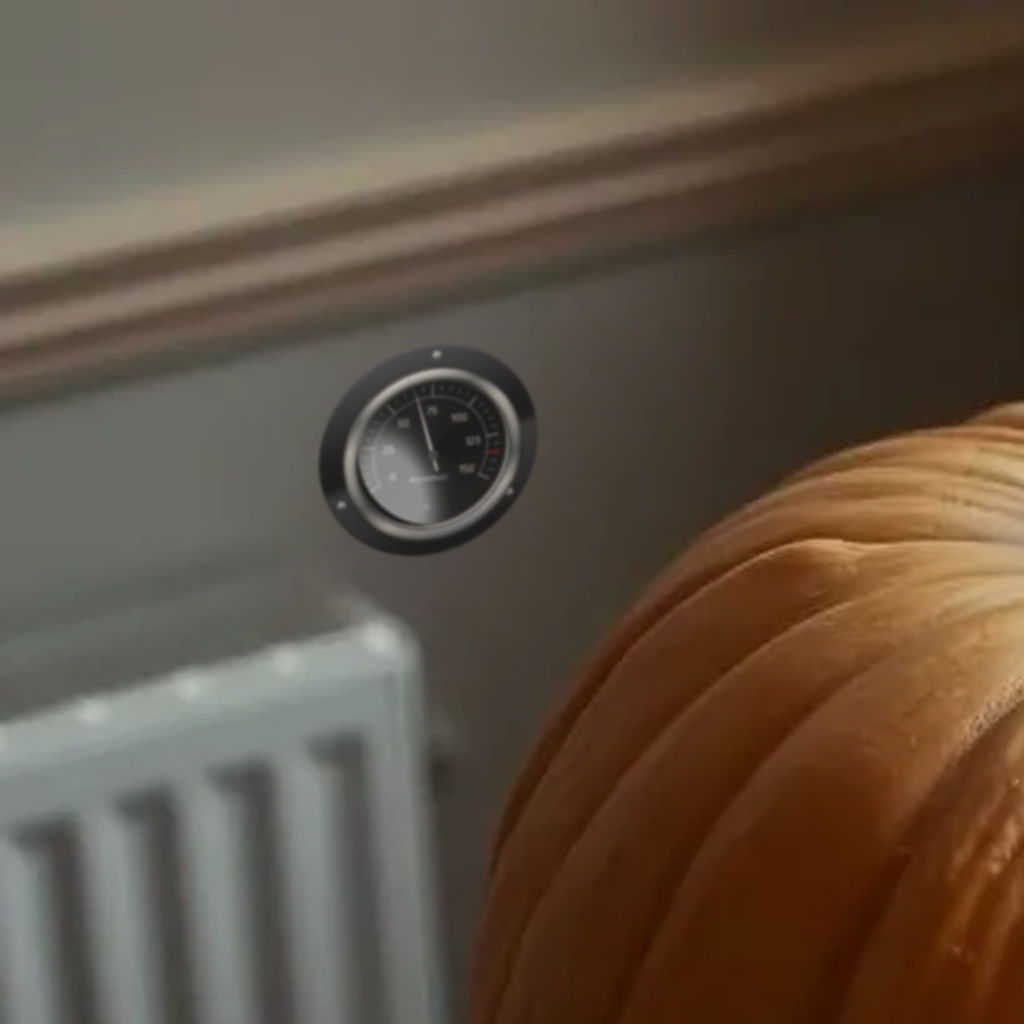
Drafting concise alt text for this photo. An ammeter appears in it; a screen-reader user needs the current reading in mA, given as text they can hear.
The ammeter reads 65 mA
